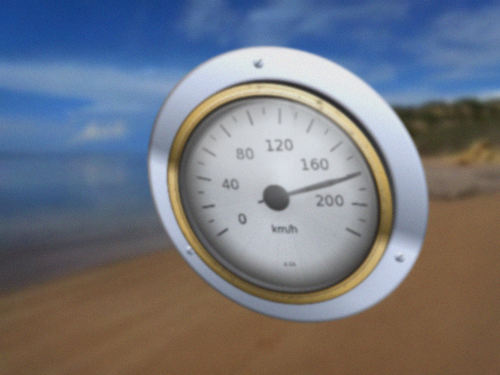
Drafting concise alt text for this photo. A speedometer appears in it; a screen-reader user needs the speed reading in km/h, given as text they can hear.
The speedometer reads 180 km/h
